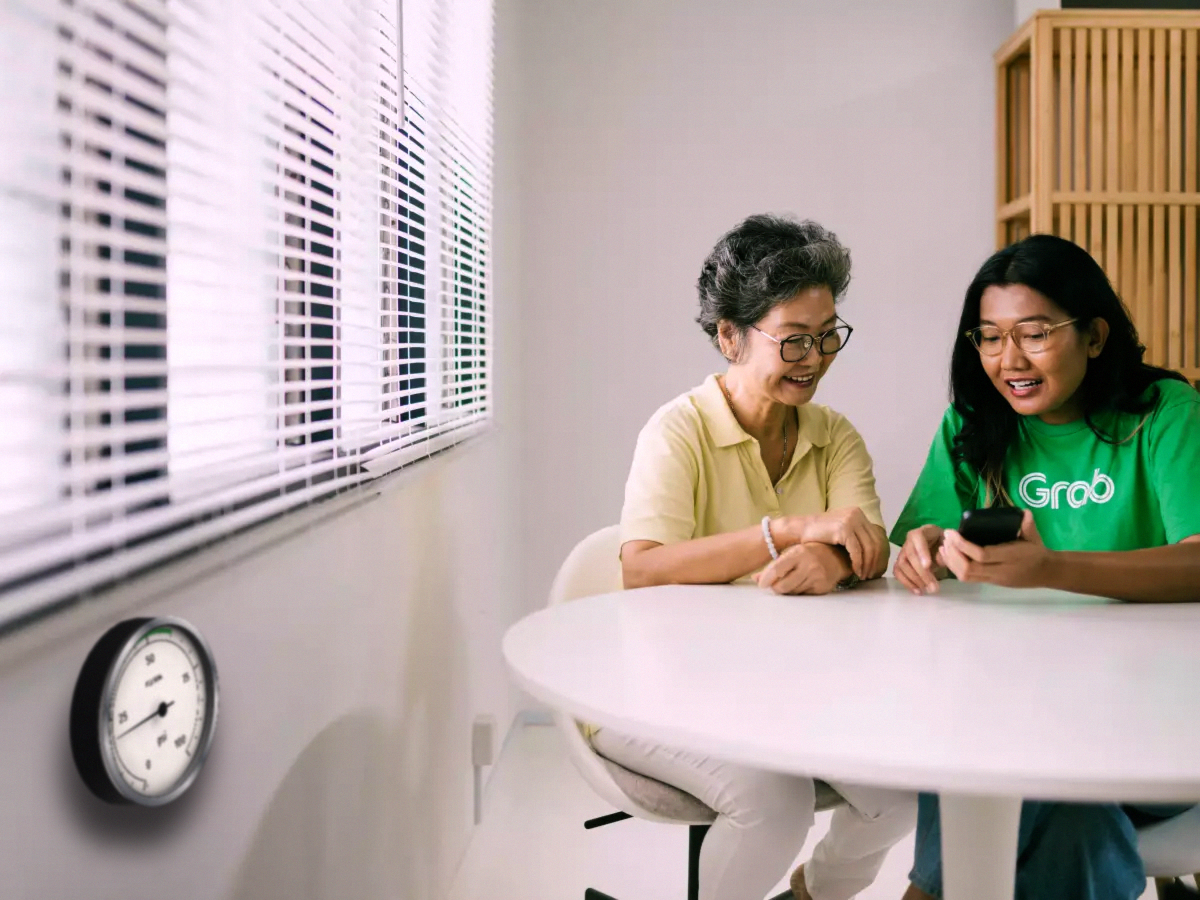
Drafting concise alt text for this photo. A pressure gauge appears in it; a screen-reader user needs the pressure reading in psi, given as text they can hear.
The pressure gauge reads 20 psi
